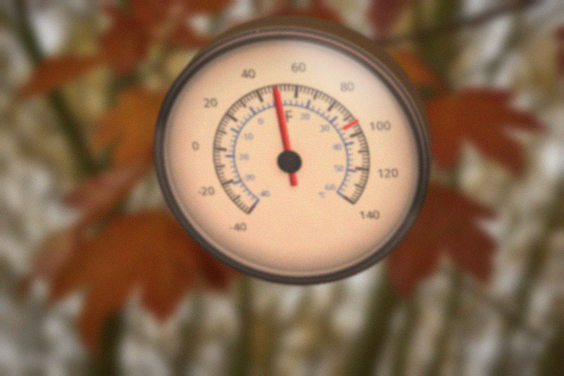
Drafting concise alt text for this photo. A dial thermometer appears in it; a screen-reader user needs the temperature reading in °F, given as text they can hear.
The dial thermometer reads 50 °F
